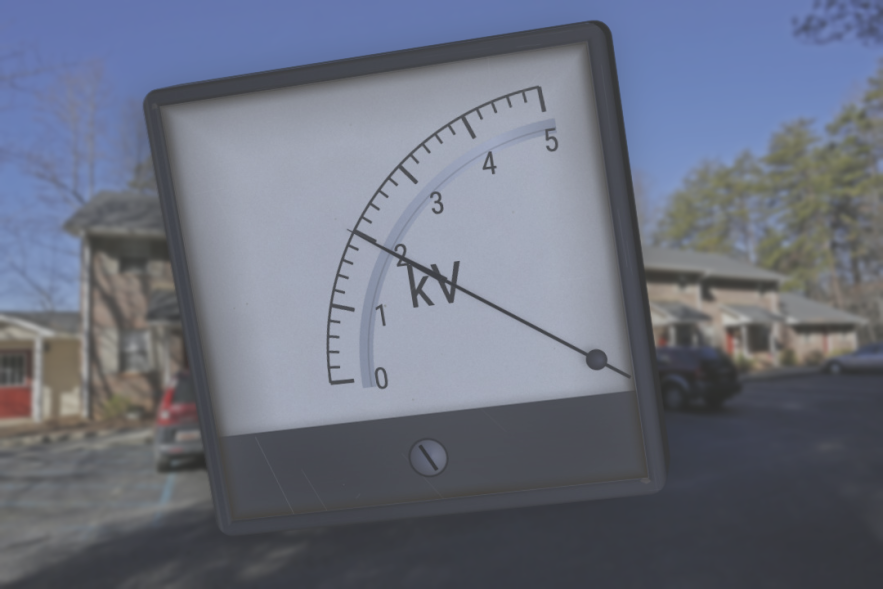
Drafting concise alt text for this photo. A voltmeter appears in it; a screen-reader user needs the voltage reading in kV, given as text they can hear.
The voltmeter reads 2 kV
